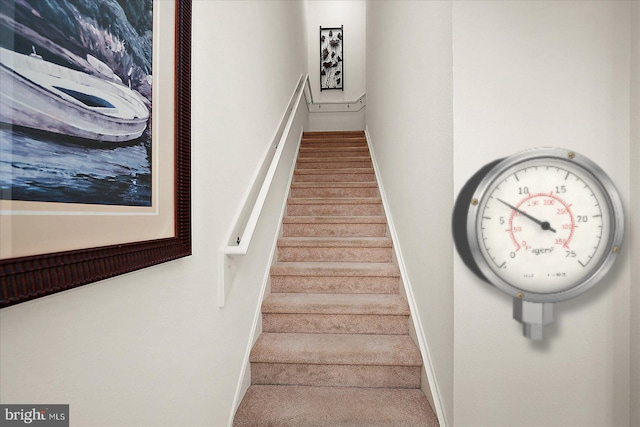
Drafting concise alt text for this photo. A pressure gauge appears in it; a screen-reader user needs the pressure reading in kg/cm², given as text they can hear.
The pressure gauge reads 7 kg/cm²
